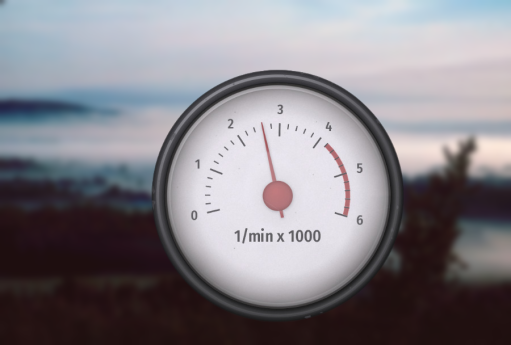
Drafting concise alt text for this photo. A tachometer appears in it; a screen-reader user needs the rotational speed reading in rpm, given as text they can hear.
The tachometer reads 2600 rpm
